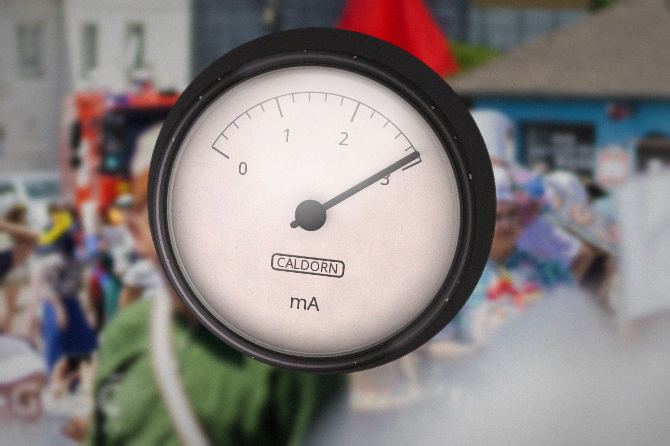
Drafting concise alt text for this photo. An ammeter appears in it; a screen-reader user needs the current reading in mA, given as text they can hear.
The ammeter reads 2.9 mA
